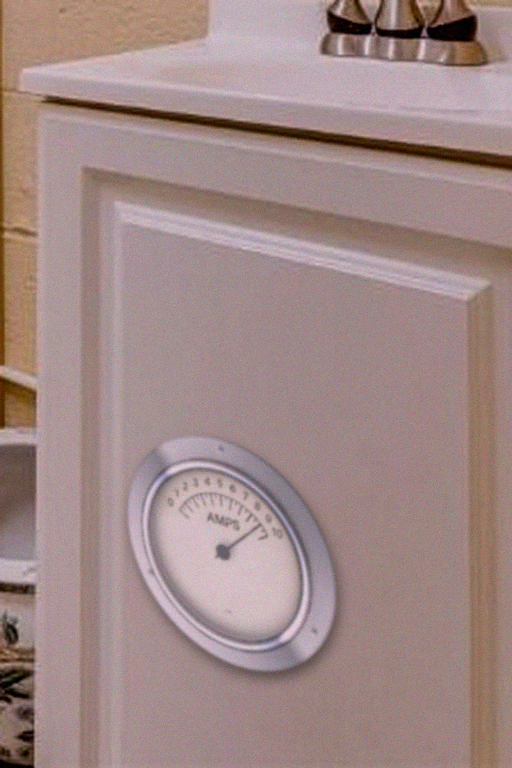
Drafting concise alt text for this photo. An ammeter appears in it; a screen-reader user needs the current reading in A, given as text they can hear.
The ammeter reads 9 A
